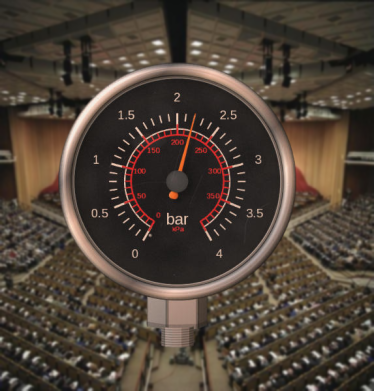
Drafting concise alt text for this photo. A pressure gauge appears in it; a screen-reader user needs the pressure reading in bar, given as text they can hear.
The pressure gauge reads 2.2 bar
